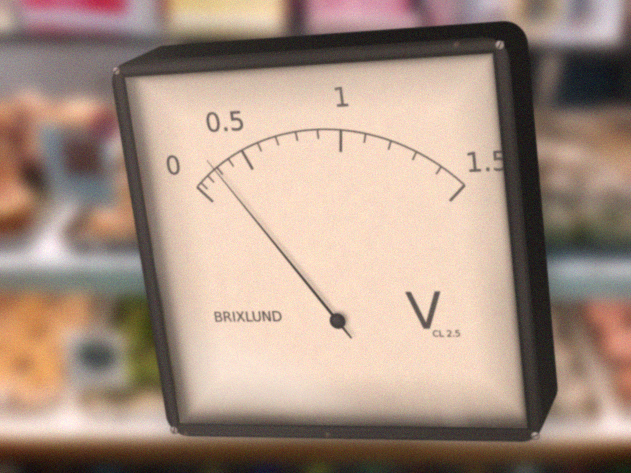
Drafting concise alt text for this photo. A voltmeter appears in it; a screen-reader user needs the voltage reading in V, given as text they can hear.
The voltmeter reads 0.3 V
